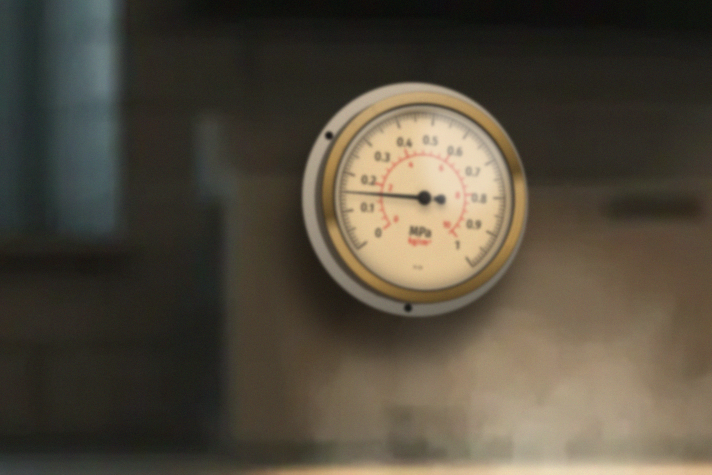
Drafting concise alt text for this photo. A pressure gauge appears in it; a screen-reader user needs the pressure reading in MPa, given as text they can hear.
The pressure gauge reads 0.15 MPa
